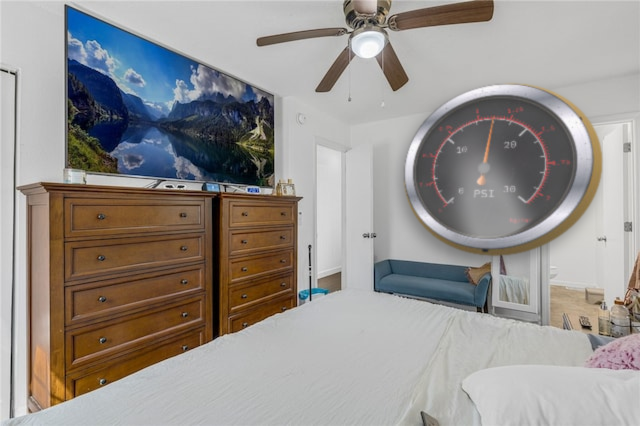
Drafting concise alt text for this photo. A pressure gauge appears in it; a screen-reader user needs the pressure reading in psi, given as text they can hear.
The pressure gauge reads 16 psi
